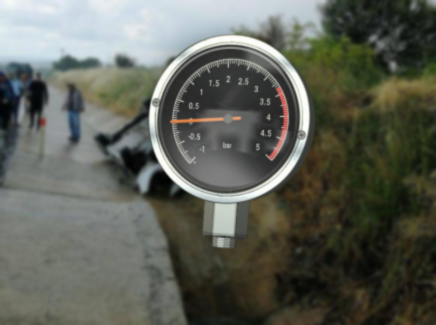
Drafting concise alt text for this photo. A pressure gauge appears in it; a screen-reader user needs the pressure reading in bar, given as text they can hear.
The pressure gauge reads 0 bar
